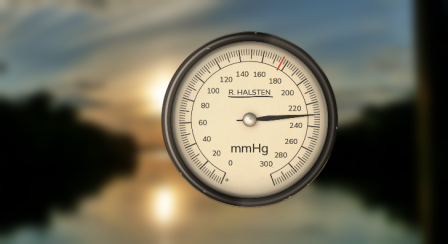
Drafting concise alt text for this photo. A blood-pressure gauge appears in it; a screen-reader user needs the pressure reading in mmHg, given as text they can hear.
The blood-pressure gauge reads 230 mmHg
